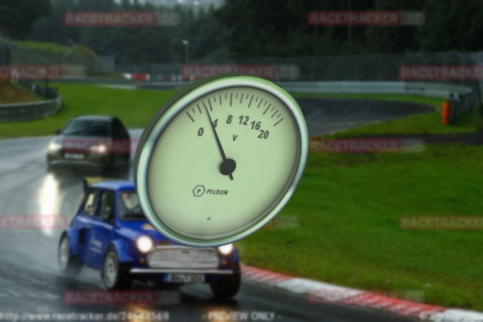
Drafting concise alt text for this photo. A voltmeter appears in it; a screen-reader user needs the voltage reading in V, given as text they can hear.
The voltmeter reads 3 V
